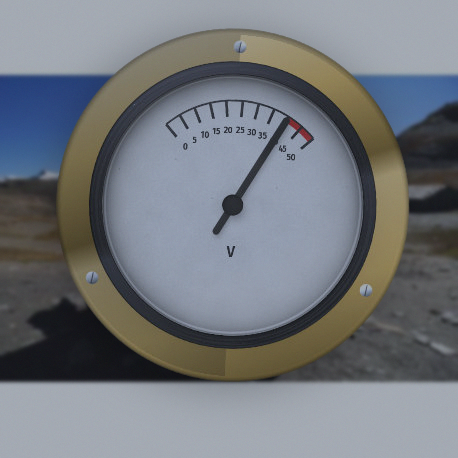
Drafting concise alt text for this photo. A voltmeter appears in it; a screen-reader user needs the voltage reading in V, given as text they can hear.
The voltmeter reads 40 V
